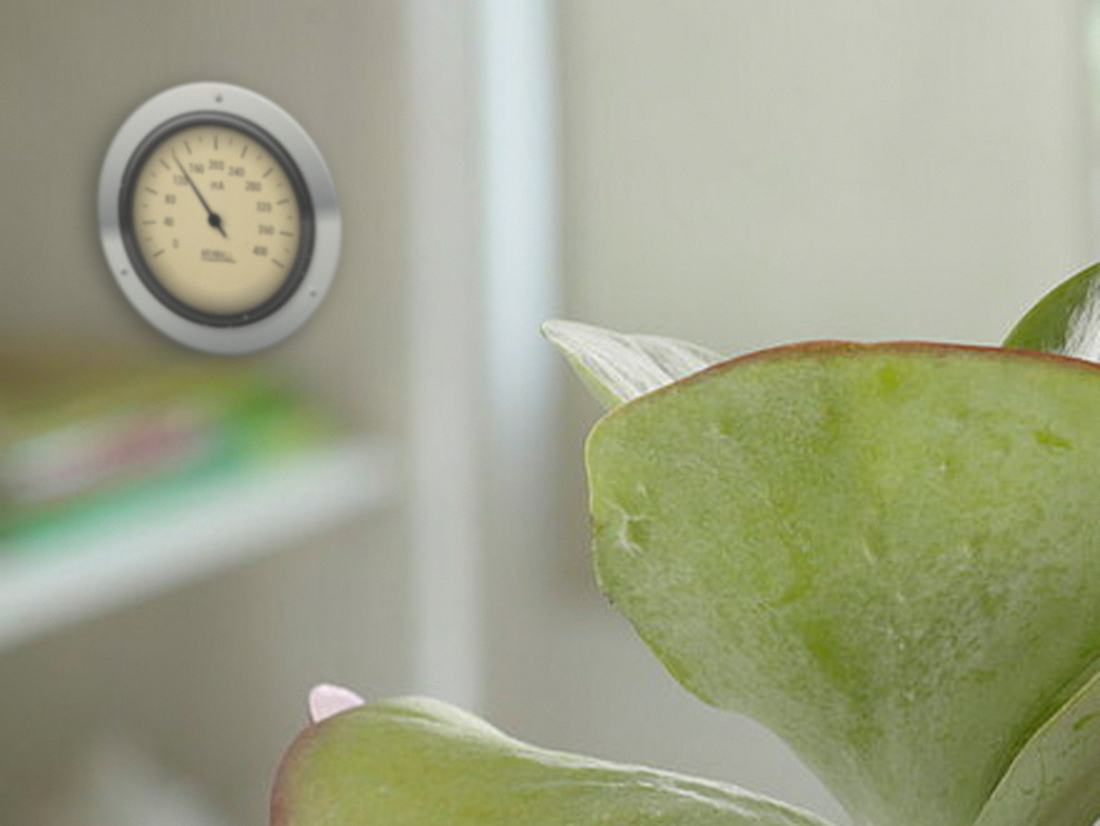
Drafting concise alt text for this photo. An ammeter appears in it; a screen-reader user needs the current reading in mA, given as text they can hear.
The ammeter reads 140 mA
